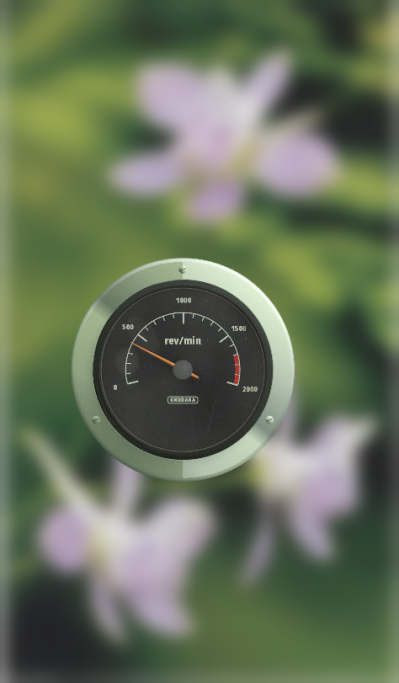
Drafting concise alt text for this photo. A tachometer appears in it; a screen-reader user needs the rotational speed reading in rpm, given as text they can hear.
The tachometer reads 400 rpm
